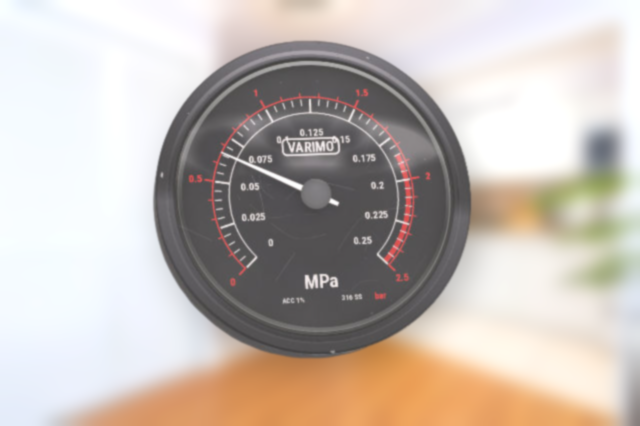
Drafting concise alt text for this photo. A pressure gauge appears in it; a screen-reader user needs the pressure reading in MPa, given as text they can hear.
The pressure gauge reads 0.065 MPa
